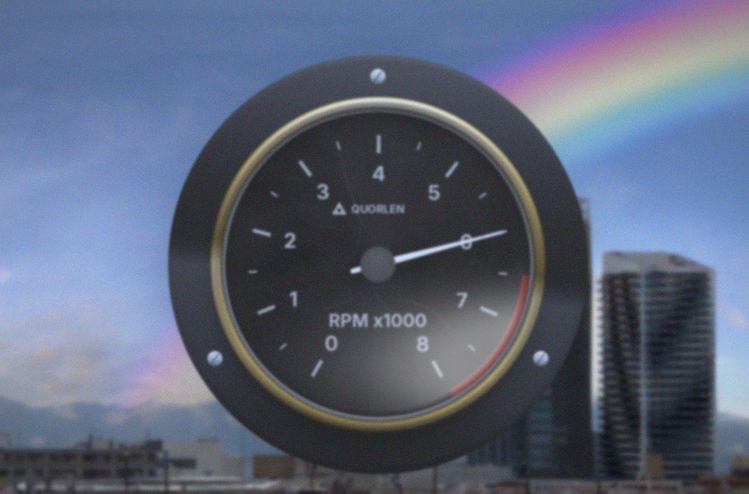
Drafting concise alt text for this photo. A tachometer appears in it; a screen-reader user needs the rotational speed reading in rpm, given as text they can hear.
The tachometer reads 6000 rpm
